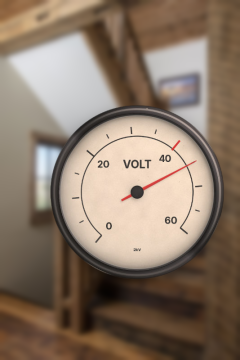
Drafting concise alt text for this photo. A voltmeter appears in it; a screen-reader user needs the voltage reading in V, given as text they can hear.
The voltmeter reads 45 V
